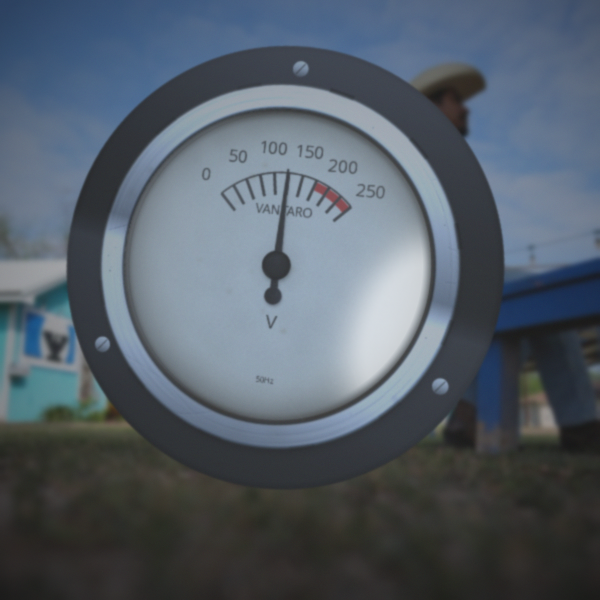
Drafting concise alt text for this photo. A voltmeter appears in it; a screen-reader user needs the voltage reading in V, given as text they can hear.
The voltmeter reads 125 V
